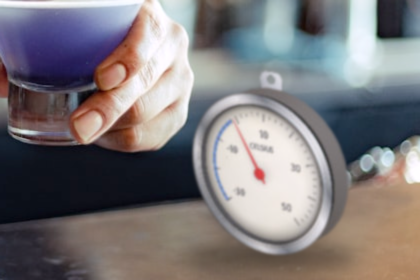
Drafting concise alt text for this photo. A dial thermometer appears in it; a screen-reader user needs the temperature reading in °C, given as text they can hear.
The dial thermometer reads 0 °C
